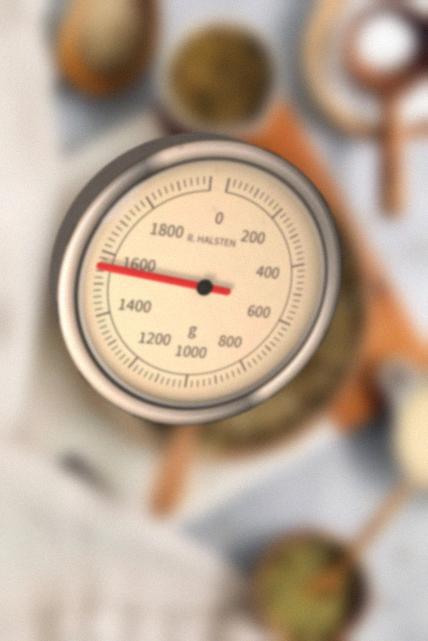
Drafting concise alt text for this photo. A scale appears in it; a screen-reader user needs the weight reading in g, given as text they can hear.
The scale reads 1560 g
